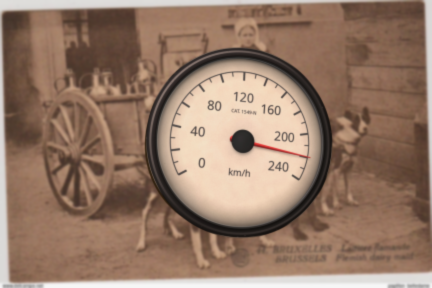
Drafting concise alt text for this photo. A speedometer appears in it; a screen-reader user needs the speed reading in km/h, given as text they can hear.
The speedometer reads 220 km/h
